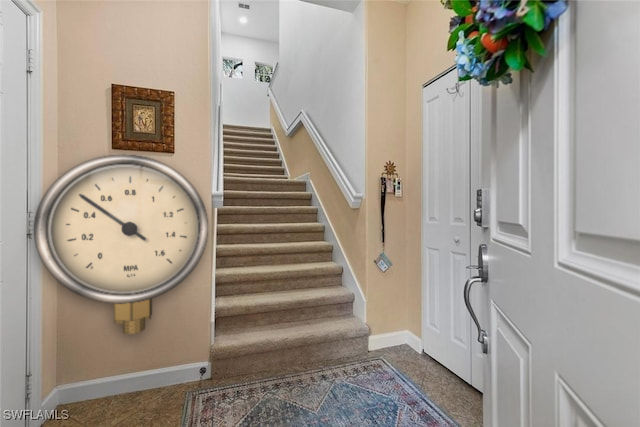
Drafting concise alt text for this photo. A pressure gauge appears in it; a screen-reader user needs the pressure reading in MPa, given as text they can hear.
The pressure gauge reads 0.5 MPa
